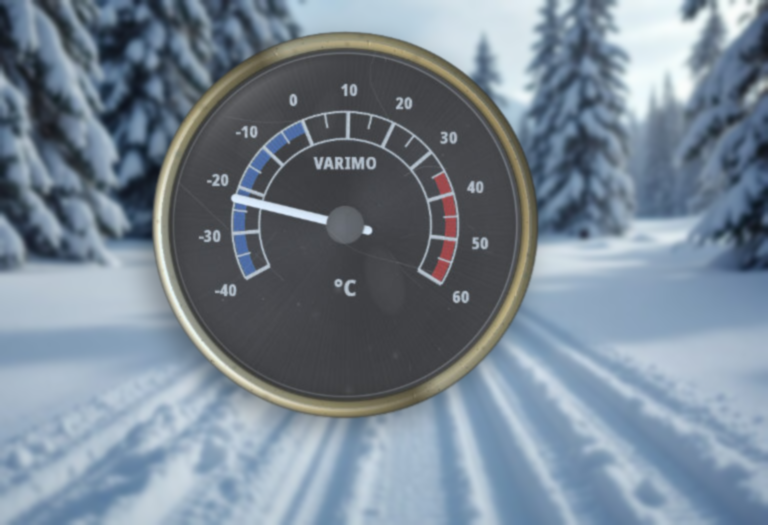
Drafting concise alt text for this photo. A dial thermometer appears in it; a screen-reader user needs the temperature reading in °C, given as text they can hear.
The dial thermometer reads -22.5 °C
